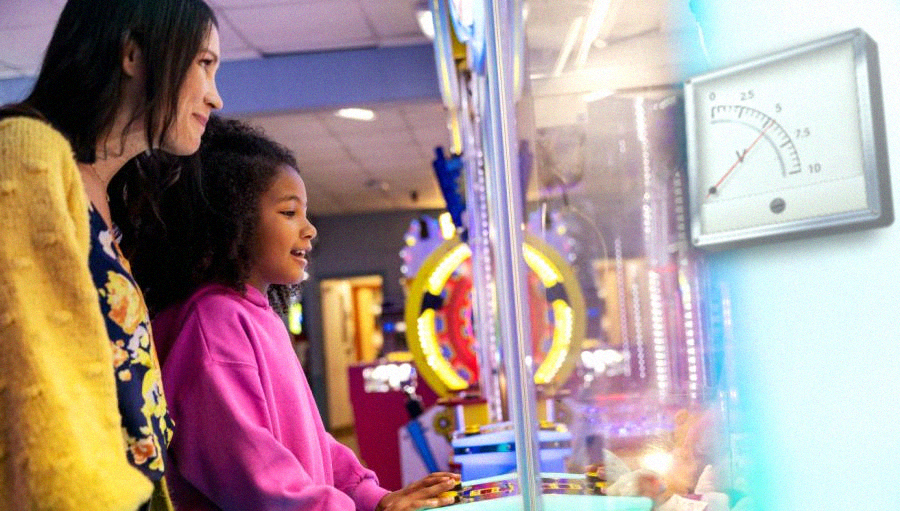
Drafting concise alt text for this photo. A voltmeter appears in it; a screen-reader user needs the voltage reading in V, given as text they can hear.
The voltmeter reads 5.5 V
